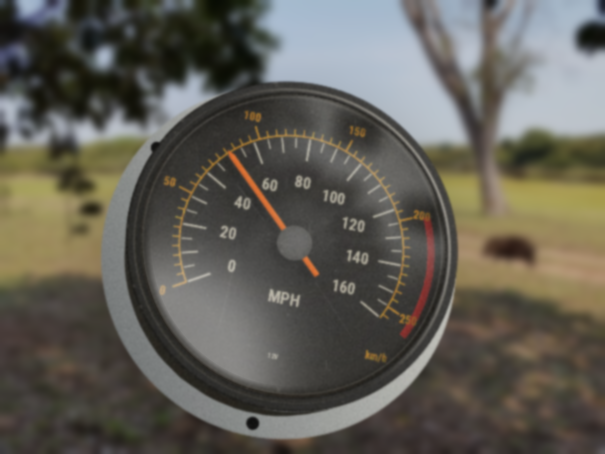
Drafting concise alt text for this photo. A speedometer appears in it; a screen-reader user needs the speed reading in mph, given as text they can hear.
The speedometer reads 50 mph
